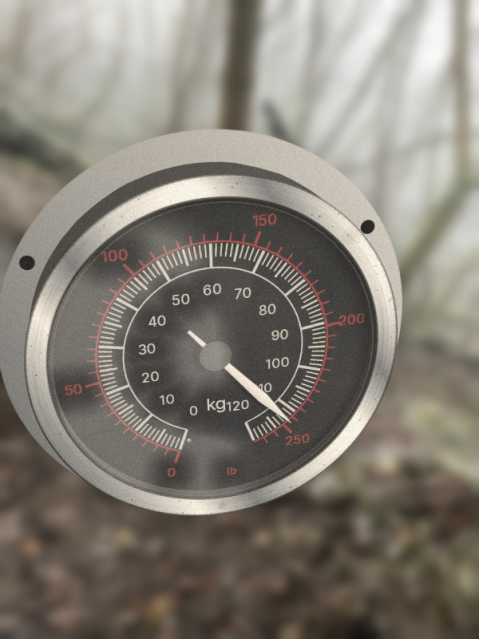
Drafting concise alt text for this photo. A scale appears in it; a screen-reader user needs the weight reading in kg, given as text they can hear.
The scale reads 112 kg
